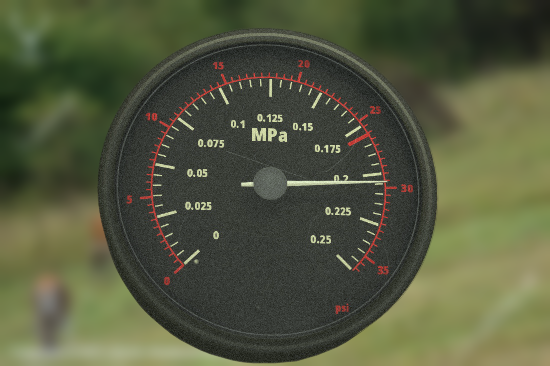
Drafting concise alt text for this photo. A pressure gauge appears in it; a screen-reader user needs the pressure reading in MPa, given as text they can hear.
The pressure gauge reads 0.205 MPa
